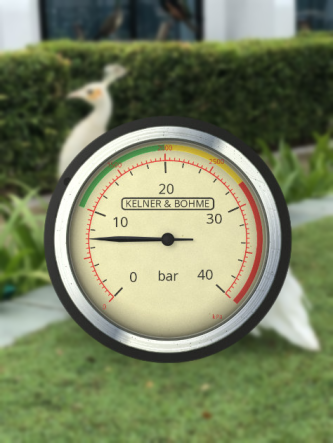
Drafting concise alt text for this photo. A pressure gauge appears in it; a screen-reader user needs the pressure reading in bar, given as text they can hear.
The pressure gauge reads 7 bar
